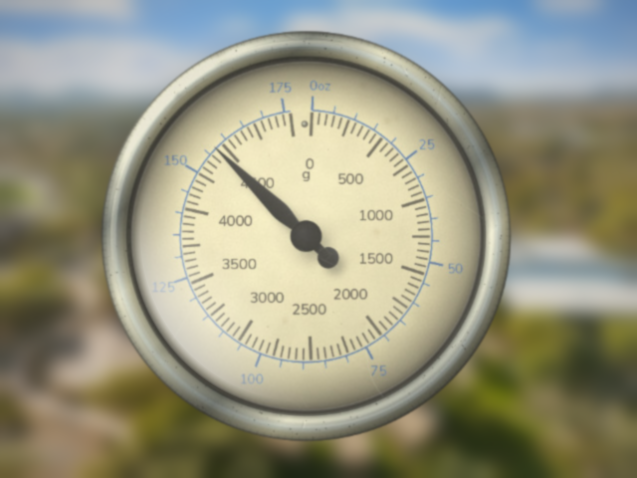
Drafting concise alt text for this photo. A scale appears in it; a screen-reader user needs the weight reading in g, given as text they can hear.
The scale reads 4450 g
